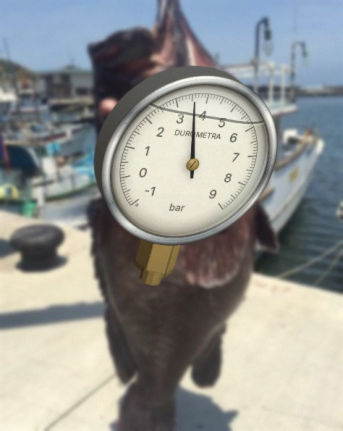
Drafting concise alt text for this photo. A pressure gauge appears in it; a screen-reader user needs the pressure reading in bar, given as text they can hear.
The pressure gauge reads 3.5 bar
